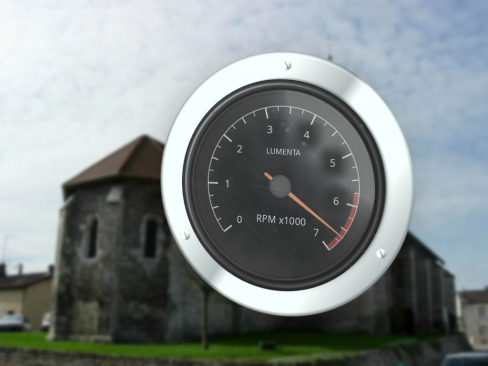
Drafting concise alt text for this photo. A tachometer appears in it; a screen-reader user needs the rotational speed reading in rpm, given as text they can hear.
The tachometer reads 6625 rpm
